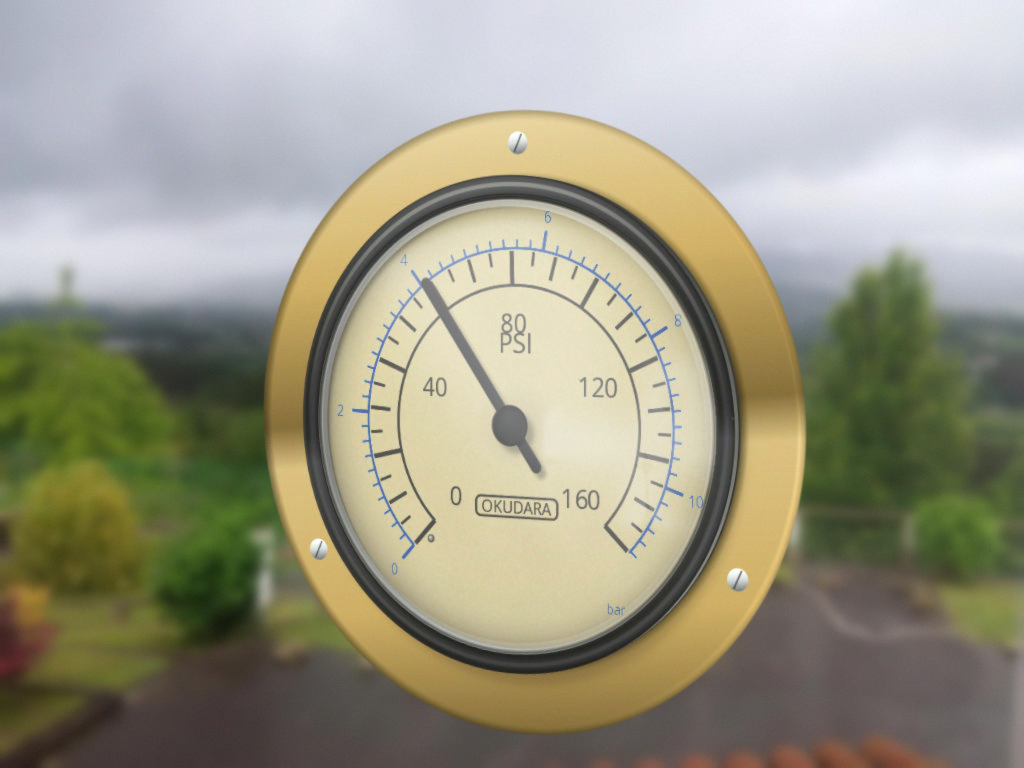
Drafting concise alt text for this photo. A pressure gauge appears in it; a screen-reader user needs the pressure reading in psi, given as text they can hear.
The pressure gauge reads 60 psi
